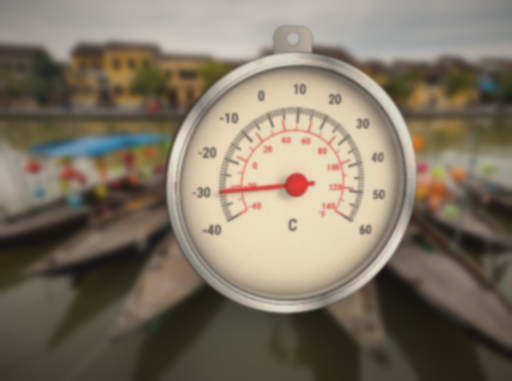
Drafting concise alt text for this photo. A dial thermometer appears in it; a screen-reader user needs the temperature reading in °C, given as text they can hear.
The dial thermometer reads -30 °C
